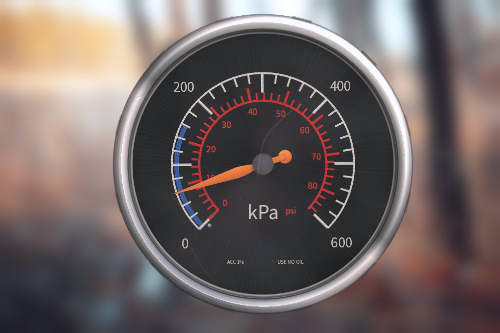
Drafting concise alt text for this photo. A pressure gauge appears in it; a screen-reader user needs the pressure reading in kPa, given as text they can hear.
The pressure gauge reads 60 kPa
